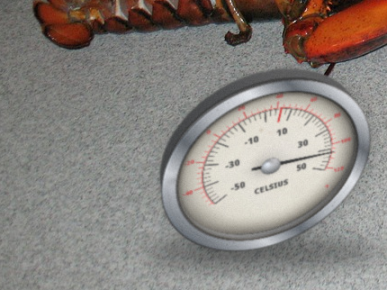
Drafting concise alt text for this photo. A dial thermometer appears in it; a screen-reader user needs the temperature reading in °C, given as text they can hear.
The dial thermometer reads 40 °C
